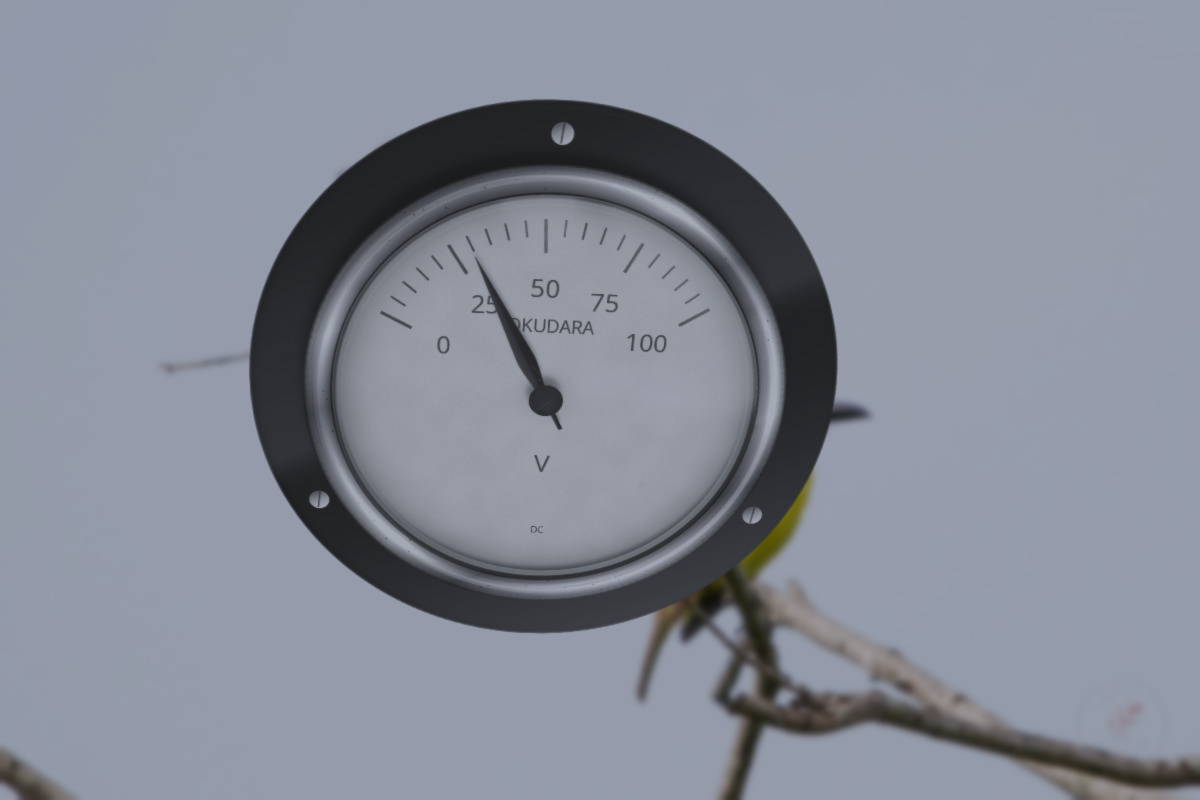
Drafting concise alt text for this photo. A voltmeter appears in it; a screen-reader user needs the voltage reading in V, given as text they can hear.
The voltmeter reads 30 V
